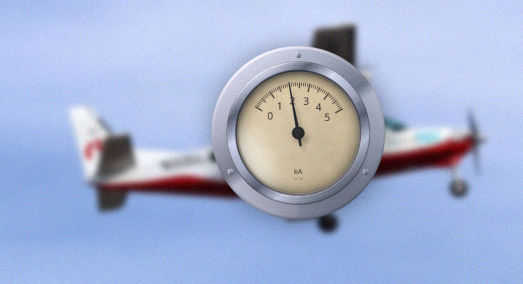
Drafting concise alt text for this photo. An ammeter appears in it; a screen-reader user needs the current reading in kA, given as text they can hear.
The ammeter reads 2 kA
